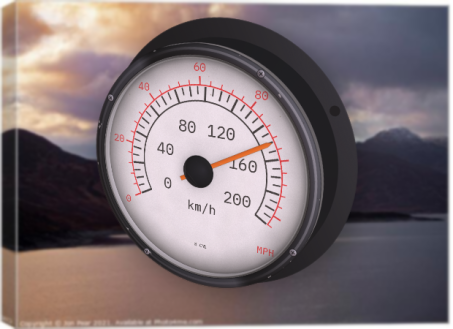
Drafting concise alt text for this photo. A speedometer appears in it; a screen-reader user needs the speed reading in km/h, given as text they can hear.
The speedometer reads 150 km/h
